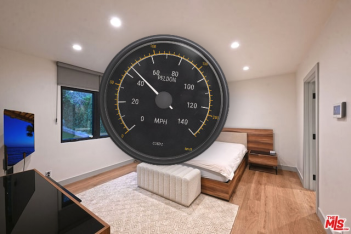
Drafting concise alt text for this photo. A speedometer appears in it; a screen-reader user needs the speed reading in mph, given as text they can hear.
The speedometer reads 45 mph
